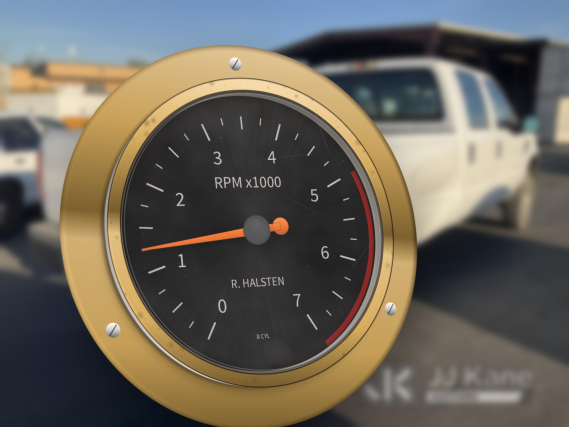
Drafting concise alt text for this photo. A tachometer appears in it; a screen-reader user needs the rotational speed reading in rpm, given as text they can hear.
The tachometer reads 1250 rpm
